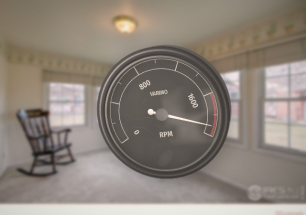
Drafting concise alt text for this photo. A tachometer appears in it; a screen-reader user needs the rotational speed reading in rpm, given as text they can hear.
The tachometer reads 1900 rpm
